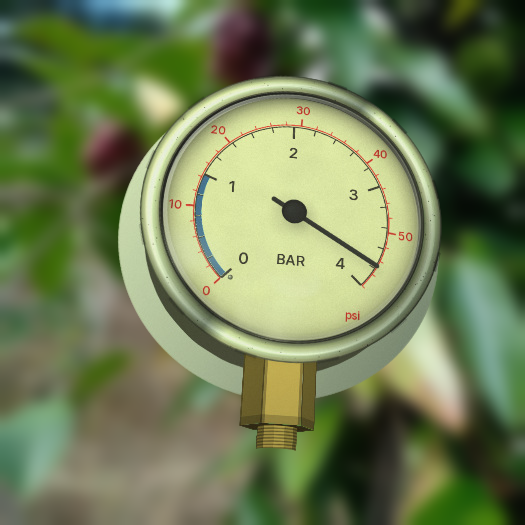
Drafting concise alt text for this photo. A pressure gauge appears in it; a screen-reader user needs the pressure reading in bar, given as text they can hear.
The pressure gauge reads 3.8 bar
